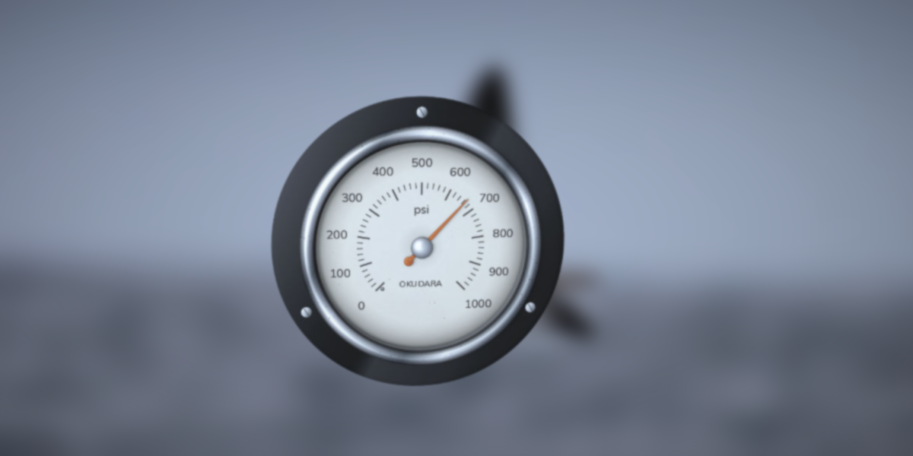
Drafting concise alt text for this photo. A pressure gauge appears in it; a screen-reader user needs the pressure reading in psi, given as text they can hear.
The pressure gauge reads 660 psi
